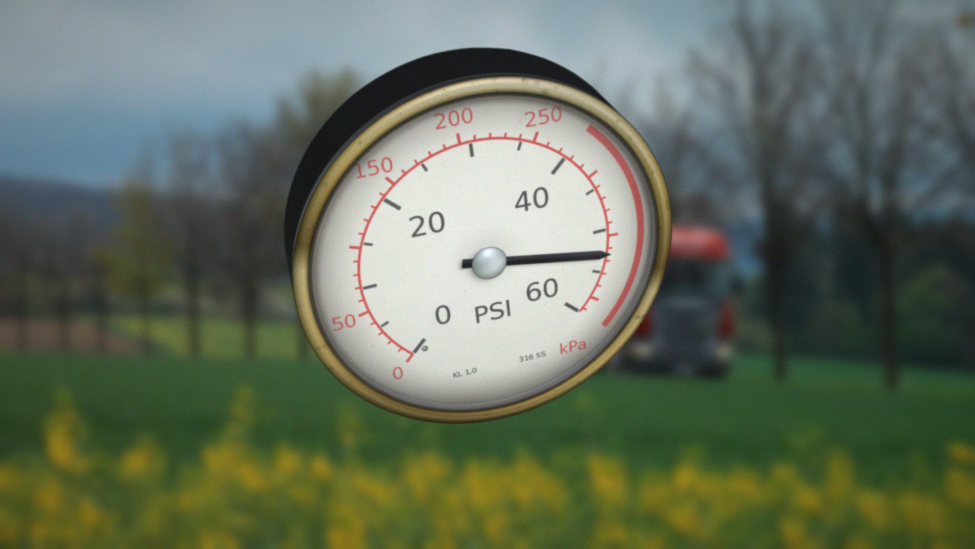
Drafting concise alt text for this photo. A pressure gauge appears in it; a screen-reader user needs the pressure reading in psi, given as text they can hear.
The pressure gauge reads 52.5 psi
